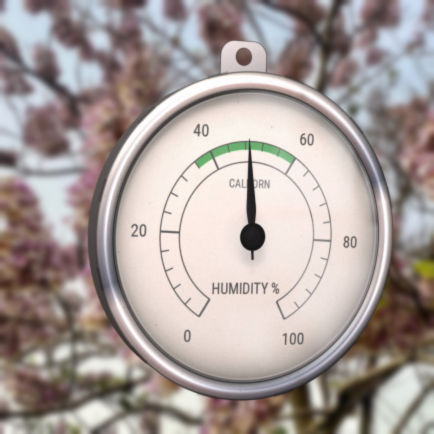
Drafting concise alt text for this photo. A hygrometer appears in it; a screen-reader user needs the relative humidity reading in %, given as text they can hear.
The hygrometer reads 48 %
